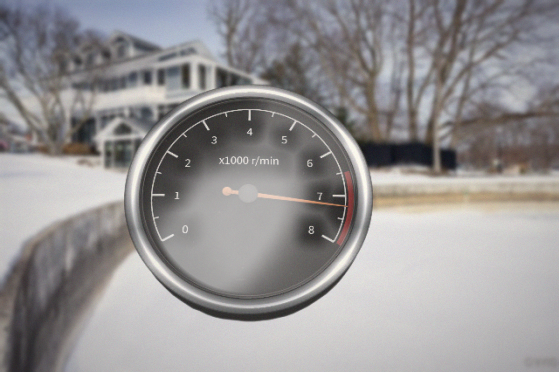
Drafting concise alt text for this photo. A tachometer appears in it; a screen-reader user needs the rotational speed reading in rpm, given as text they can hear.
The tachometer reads 7250 rpm
